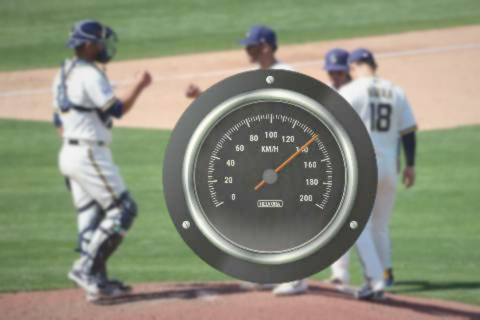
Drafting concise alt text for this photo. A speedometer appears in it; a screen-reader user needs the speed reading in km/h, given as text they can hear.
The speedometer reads 140 km/h
